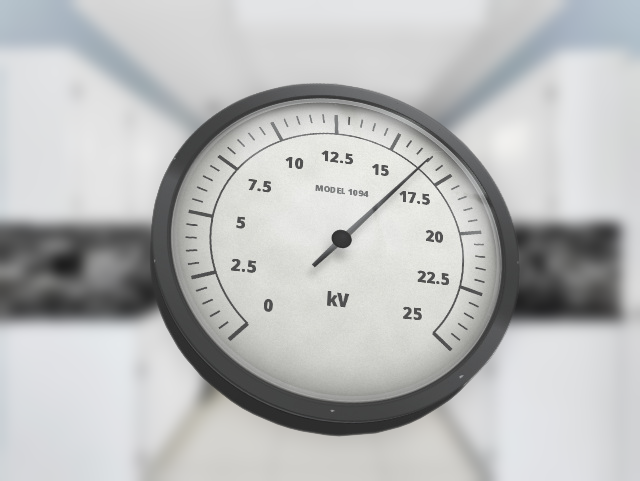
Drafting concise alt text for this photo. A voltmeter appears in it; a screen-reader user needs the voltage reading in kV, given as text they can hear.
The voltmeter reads 16.5 kV
